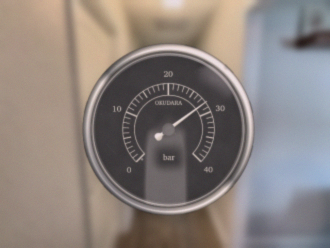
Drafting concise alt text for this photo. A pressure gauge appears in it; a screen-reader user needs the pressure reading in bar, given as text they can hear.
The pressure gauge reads 28 bar
